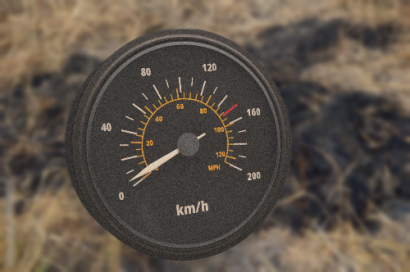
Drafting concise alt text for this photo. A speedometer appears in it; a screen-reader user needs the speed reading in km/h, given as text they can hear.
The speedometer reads 5 km/h
